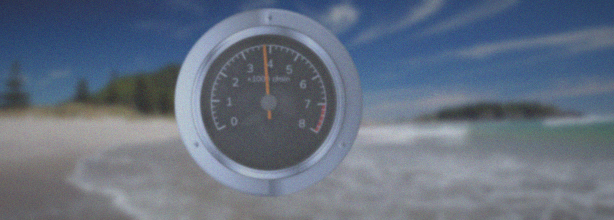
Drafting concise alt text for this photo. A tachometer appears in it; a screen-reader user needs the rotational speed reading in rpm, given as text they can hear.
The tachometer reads 3800 rpm
